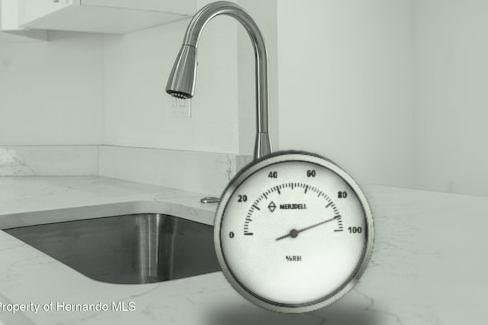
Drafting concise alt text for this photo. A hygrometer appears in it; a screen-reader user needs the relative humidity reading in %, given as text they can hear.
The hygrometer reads 90 %
